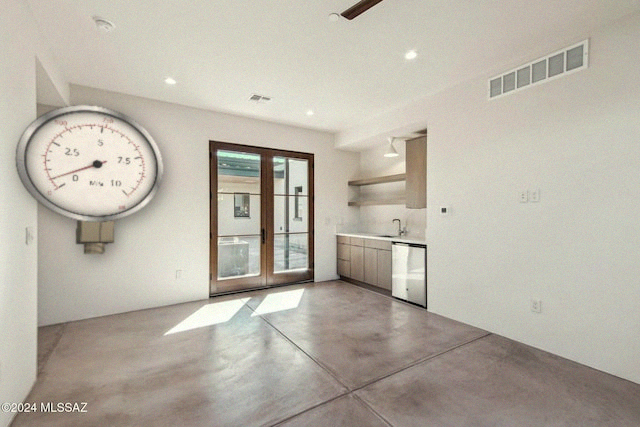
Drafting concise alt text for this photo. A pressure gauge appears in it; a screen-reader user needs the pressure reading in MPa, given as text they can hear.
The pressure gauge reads 0.5 MPa
